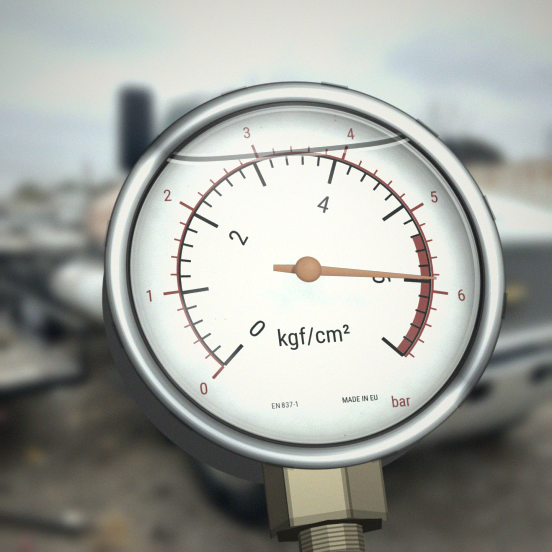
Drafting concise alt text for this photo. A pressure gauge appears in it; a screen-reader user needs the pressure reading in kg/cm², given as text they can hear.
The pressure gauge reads 6 kg/cm²
